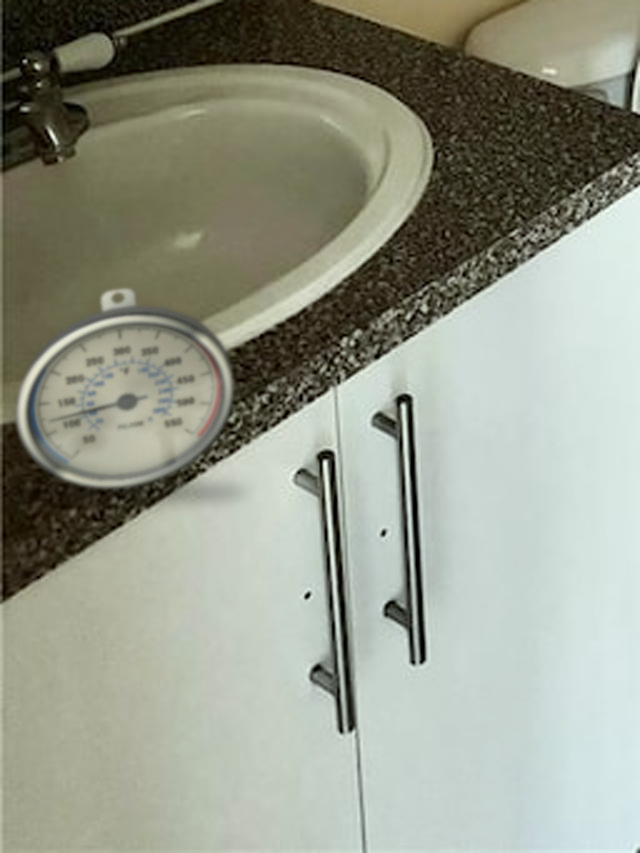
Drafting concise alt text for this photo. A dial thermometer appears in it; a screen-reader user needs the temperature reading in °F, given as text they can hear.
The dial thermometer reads 125 °F
